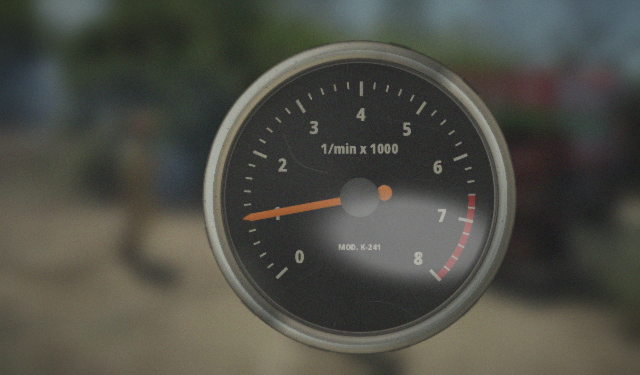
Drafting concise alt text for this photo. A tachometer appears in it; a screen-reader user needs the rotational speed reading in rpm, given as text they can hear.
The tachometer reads 1000 rpm
